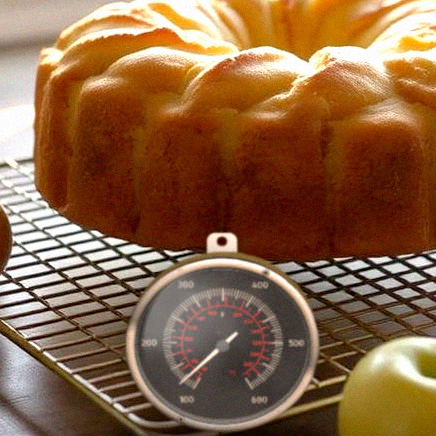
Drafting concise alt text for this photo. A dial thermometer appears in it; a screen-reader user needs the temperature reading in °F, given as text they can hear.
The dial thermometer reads 125 °F
